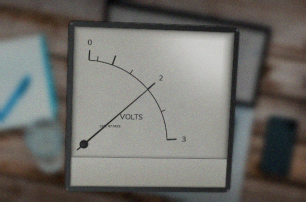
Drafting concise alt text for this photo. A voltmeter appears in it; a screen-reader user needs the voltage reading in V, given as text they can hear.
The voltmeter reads 2 V
